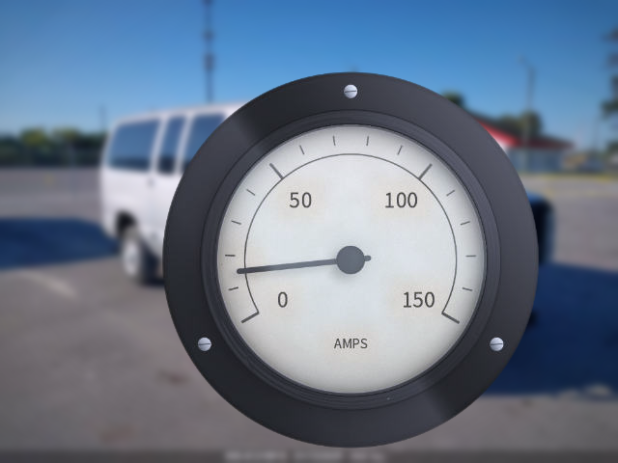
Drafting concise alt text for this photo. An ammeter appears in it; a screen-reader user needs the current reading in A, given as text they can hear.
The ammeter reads 15 A
